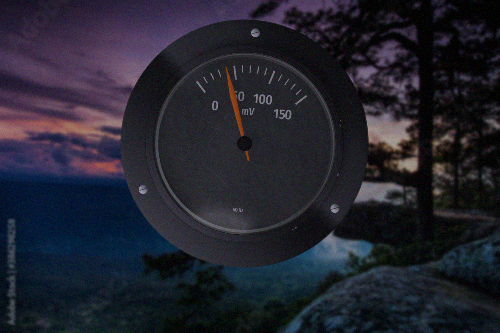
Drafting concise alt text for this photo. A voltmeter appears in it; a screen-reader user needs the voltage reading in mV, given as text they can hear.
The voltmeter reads 40 mV
